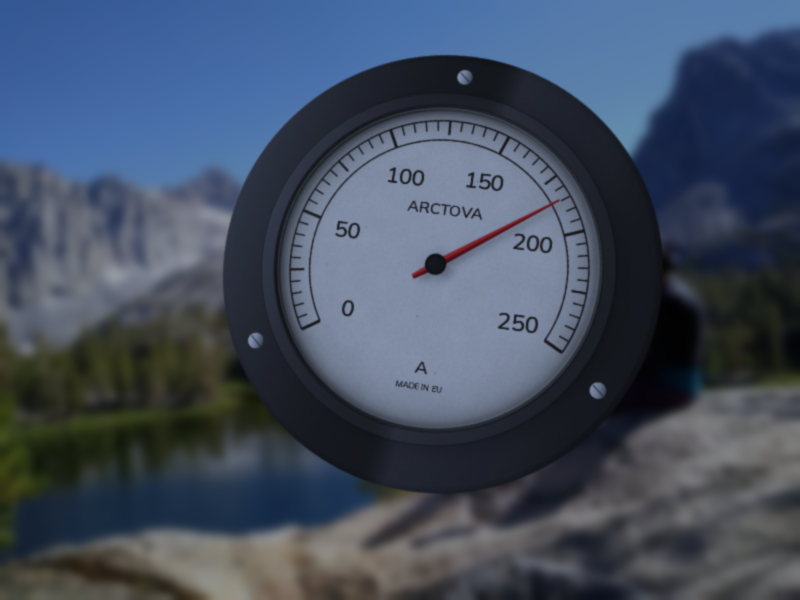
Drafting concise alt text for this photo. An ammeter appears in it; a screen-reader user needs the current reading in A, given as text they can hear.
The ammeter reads 185 A
